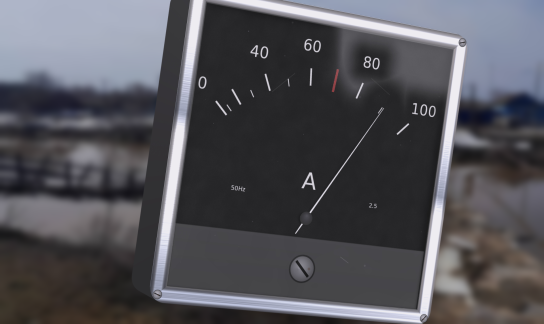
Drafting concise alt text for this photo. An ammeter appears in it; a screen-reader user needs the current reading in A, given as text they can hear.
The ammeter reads 90 A
